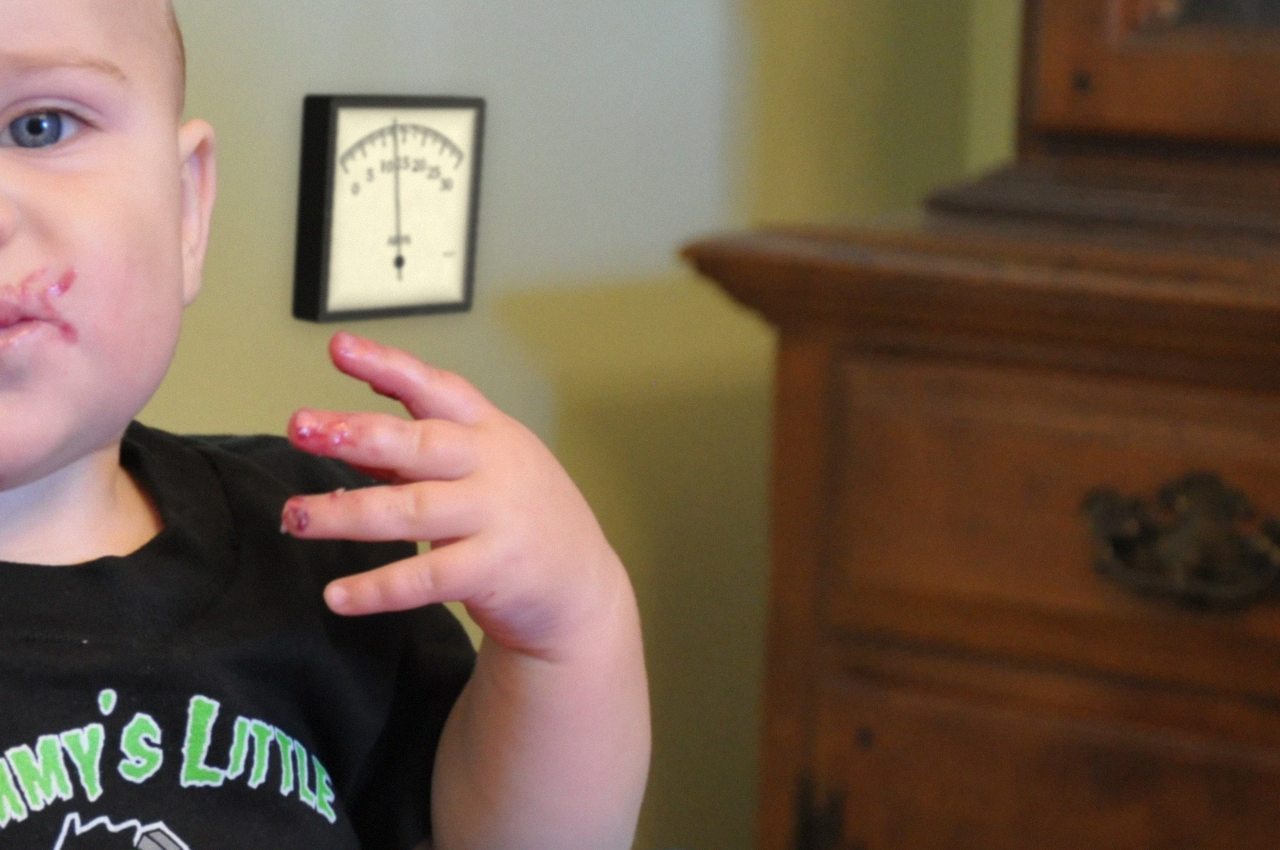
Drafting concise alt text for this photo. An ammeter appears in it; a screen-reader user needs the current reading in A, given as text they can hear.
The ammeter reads 12.5 A
